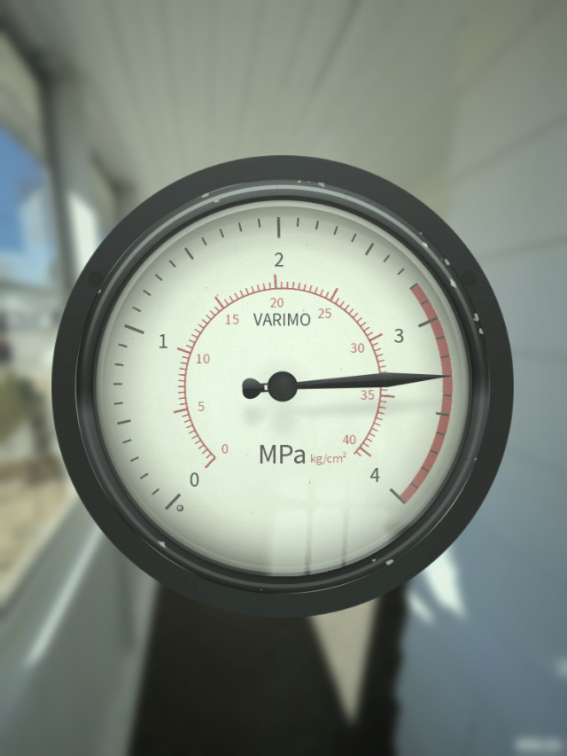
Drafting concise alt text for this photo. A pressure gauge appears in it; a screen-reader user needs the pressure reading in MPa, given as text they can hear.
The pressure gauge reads 3.3 MPa
